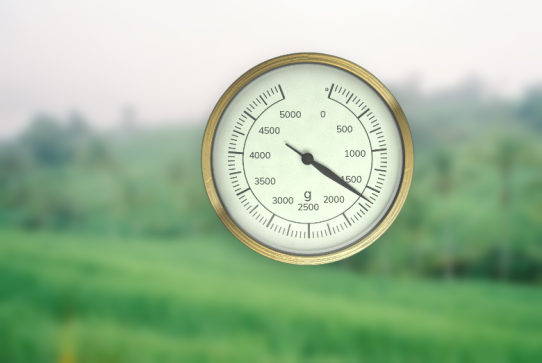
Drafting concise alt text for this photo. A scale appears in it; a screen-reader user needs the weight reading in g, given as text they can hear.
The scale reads 1650 g
